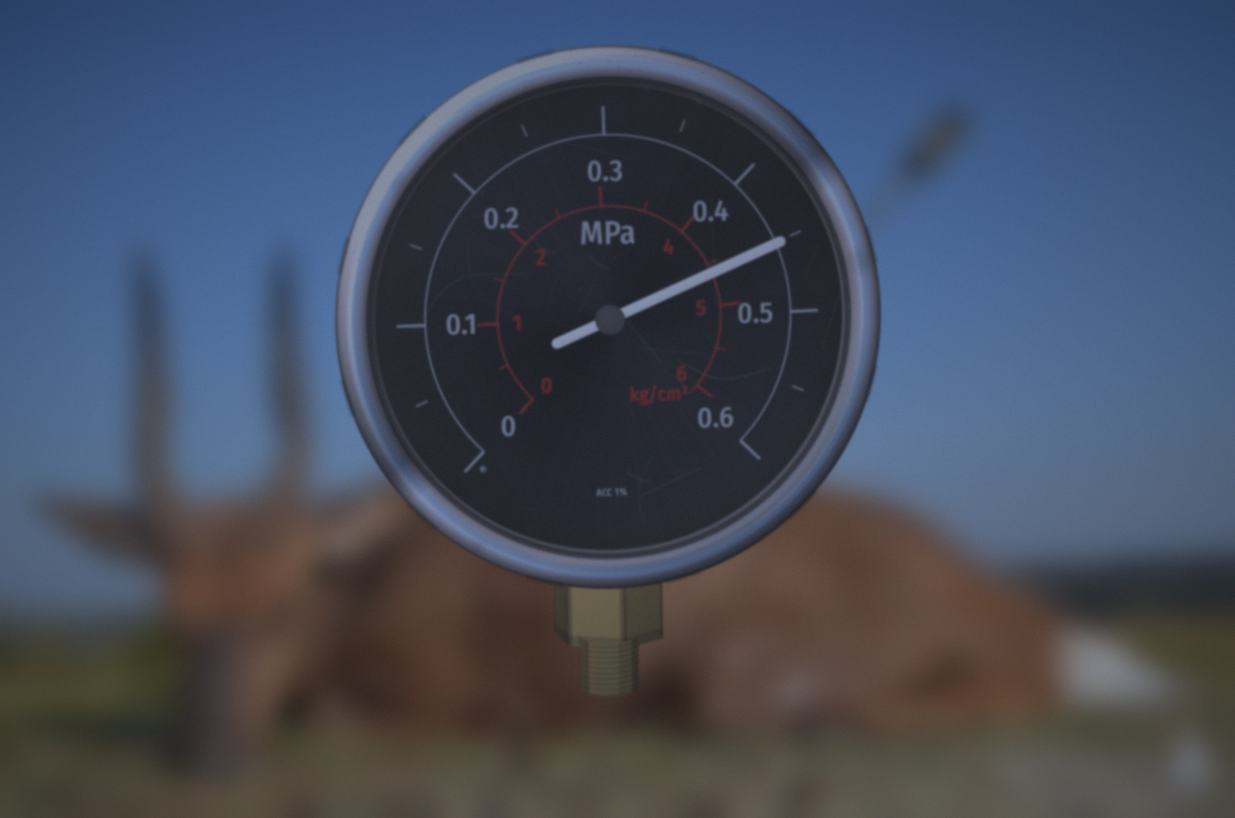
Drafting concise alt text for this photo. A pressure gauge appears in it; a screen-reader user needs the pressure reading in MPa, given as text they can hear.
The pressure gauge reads 0.45 MPa
